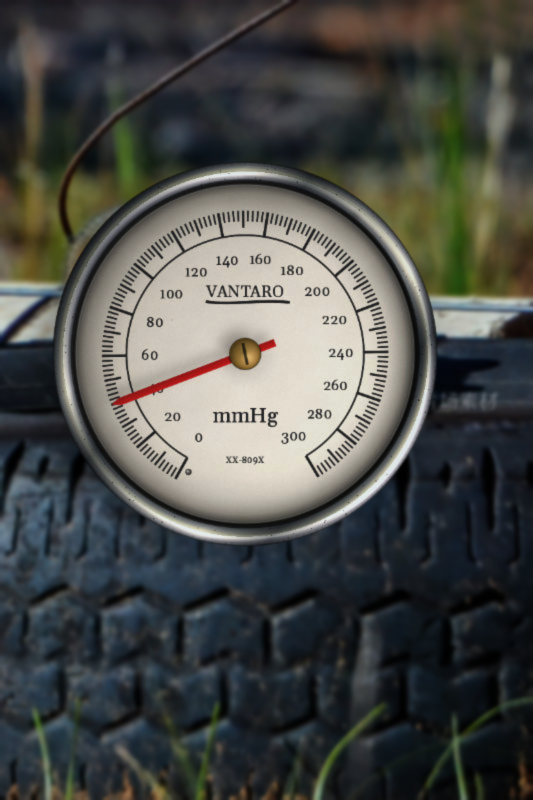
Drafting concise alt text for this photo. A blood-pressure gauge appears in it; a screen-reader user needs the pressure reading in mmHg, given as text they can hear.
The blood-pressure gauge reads 40 mmHg
